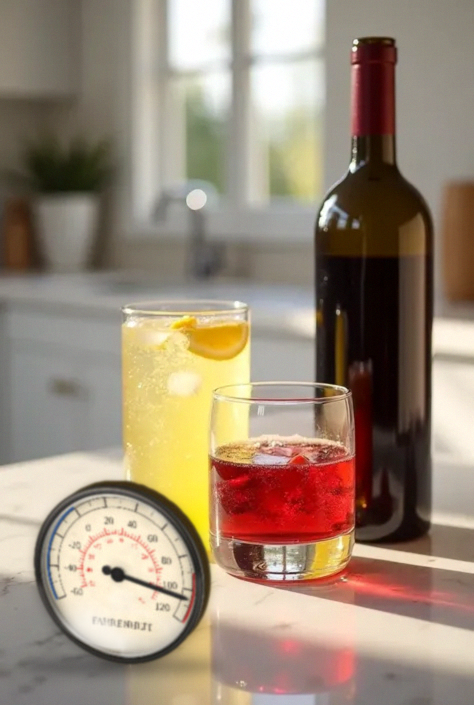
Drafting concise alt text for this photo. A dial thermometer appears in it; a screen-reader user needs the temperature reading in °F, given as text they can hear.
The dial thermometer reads 105 °F
